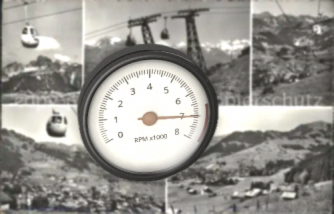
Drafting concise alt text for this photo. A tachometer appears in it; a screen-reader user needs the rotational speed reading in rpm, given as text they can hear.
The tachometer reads 7000 rpm
